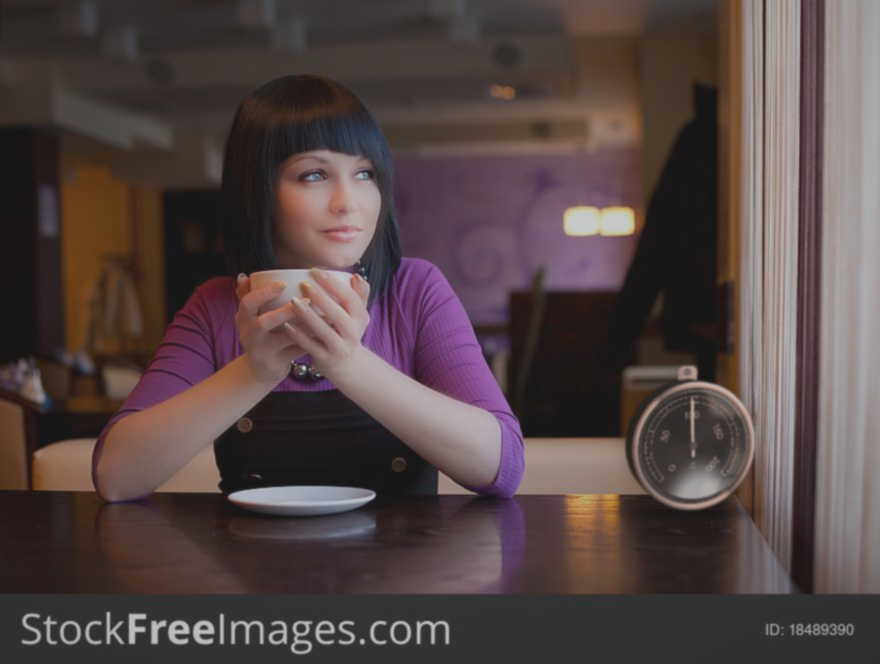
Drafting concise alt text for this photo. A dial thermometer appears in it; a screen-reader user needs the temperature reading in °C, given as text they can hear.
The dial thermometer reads 100 °C
